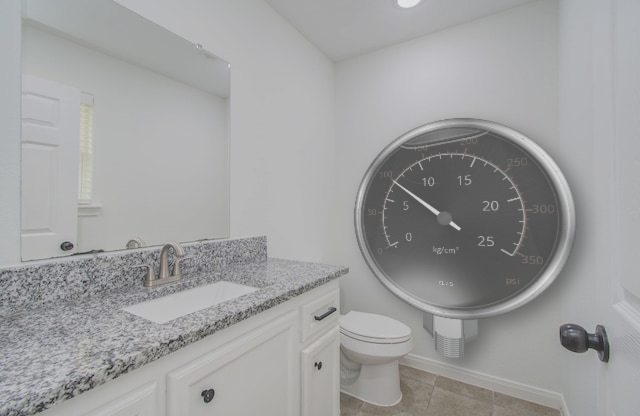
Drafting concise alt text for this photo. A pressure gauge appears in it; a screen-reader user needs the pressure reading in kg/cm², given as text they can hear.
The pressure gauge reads 7 kg/cm²
